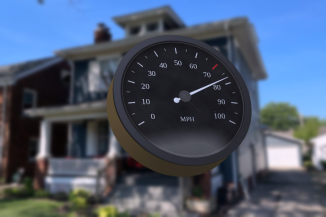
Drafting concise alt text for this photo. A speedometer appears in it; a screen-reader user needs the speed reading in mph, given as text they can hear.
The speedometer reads 77.5 mph
